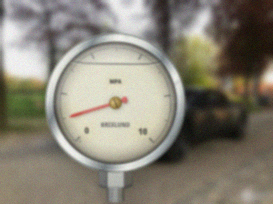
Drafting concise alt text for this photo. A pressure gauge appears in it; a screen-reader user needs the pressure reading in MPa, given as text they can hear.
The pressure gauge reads 1 MPa
